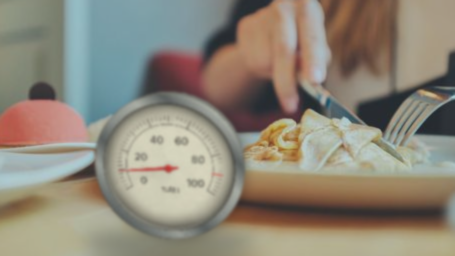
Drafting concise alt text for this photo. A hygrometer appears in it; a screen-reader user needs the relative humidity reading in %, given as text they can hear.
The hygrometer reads 10 %
